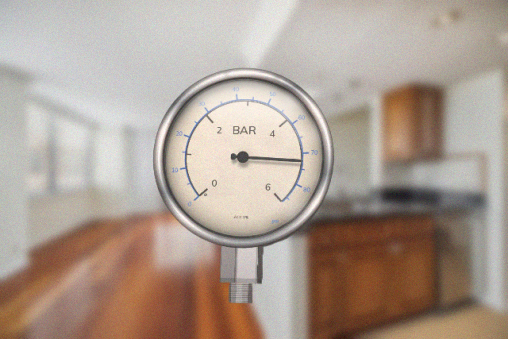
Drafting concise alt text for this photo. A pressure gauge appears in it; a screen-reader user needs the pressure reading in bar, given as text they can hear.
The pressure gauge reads 5 bar
